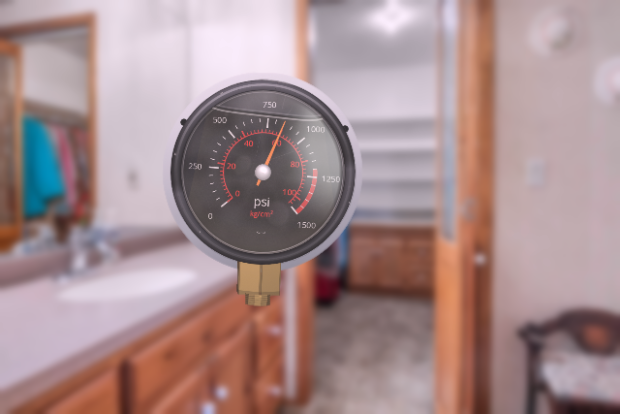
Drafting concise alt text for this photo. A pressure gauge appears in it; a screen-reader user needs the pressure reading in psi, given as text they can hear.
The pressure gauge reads 850 psi
